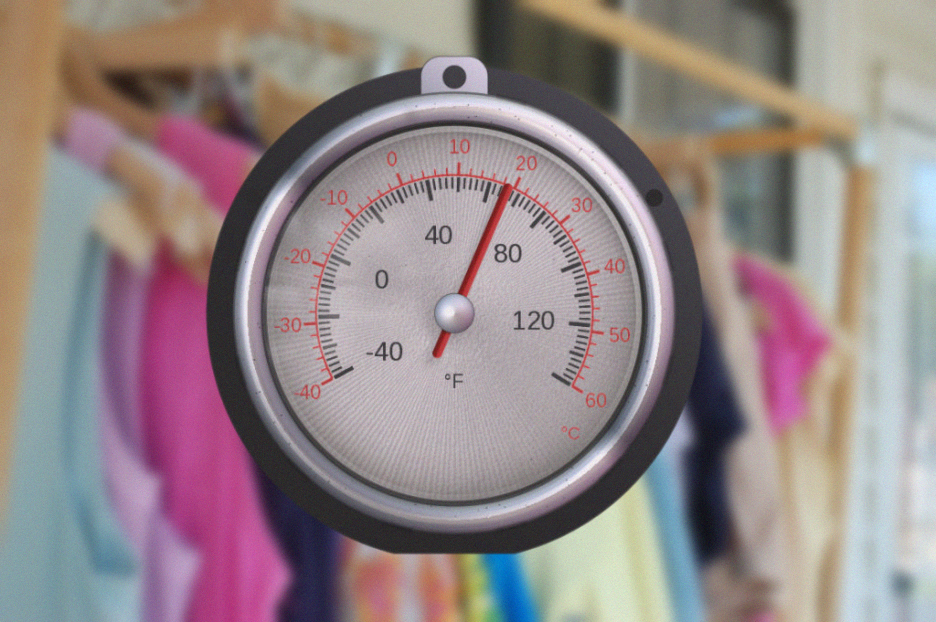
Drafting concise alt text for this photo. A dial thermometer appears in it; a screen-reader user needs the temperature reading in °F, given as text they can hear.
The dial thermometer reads 66 °F
